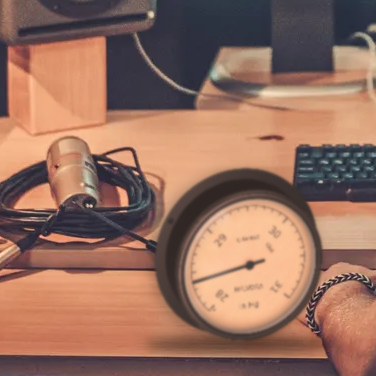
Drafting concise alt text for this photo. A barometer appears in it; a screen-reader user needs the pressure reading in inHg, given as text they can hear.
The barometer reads 28.4 inHg
